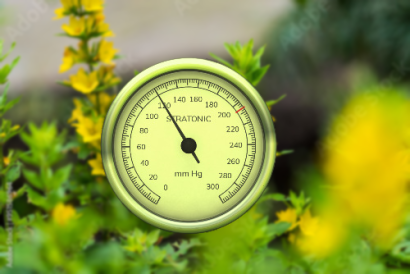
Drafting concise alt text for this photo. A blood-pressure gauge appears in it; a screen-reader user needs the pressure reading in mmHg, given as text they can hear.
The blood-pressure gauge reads 120 mmHg
